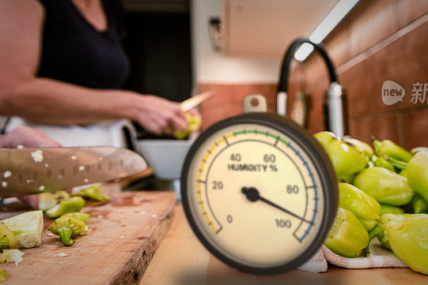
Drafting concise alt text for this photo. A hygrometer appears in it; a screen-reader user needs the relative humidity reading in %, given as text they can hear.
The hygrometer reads 92 %
